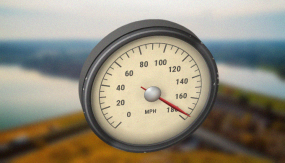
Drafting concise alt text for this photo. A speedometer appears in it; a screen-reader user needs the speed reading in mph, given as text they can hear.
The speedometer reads 175 mph
